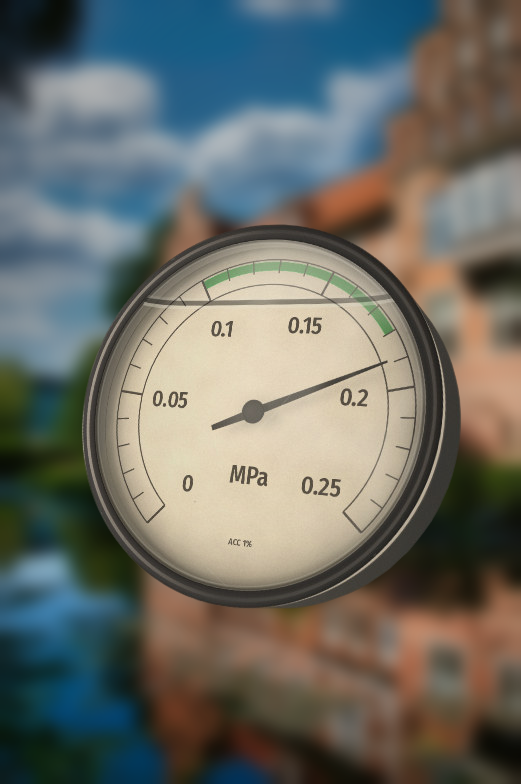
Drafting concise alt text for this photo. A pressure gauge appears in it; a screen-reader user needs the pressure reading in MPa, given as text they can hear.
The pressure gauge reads 0.19 MPa
